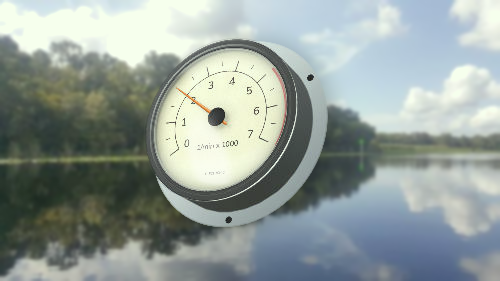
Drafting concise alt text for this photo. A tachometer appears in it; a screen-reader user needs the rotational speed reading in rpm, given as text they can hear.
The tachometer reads 2000 rpm
